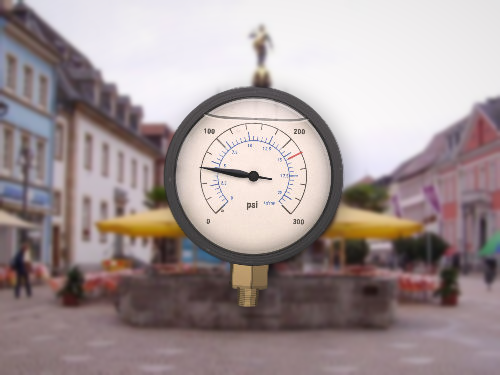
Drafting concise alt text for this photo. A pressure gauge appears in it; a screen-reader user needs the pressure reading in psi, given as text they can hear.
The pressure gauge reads 60 psi
